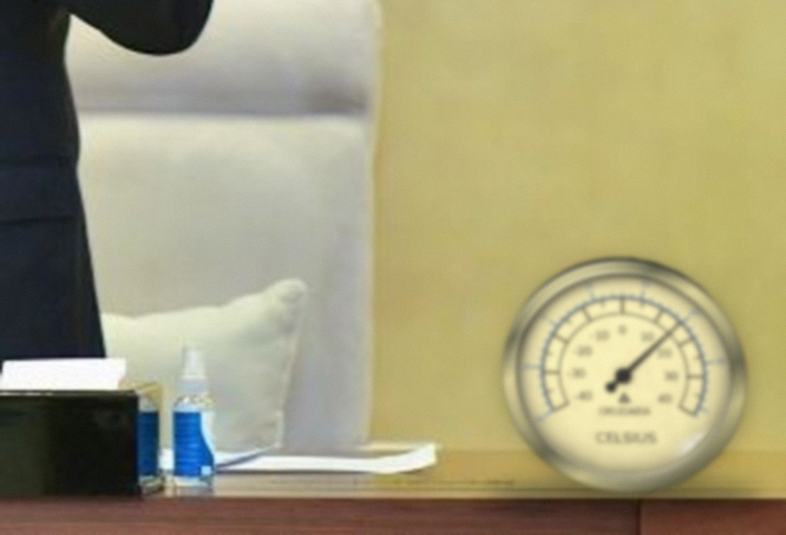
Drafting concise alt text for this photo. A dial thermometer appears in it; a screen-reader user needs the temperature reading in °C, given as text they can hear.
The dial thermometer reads 15 °C
